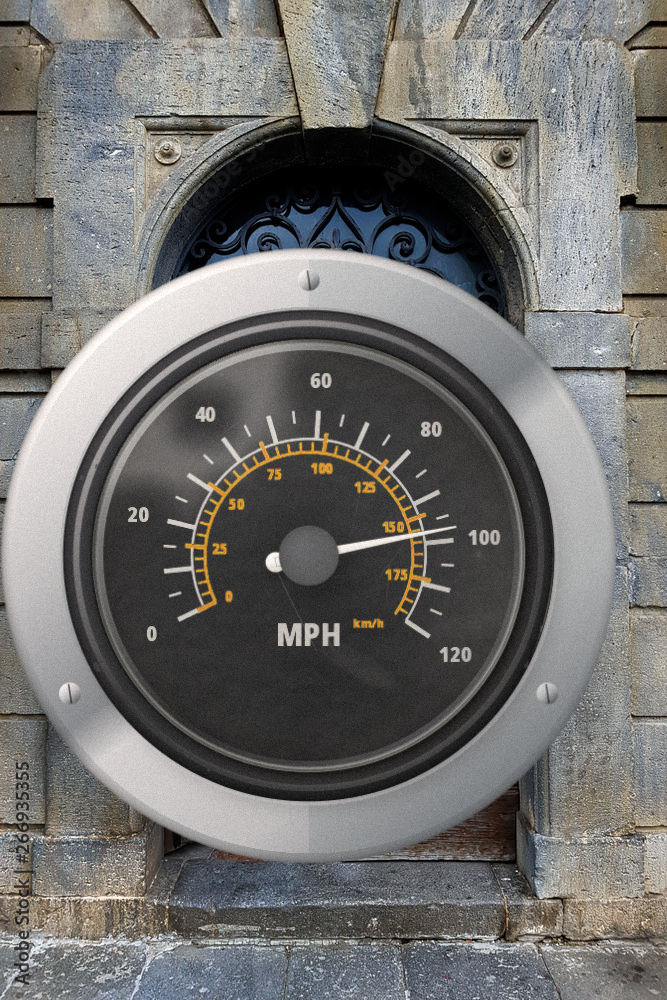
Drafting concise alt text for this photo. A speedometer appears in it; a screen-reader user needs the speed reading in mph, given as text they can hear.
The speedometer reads 97.5 mph
